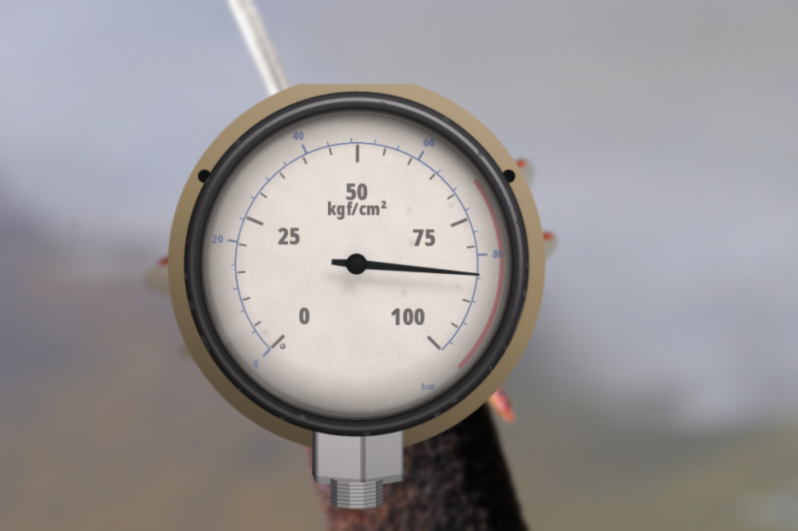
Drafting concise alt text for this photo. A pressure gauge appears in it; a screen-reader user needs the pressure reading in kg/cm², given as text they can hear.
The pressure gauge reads 85 kg/cm²
